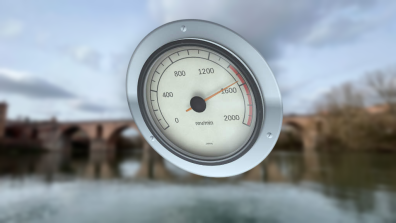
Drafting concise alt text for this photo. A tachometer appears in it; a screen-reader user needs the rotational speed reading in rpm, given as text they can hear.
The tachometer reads 1550 rpm
